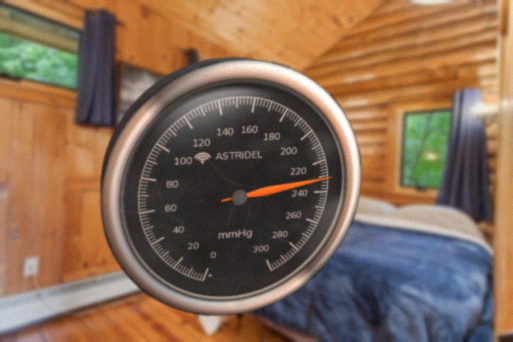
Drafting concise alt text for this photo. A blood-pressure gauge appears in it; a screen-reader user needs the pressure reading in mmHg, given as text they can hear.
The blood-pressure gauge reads 230 mmHg
